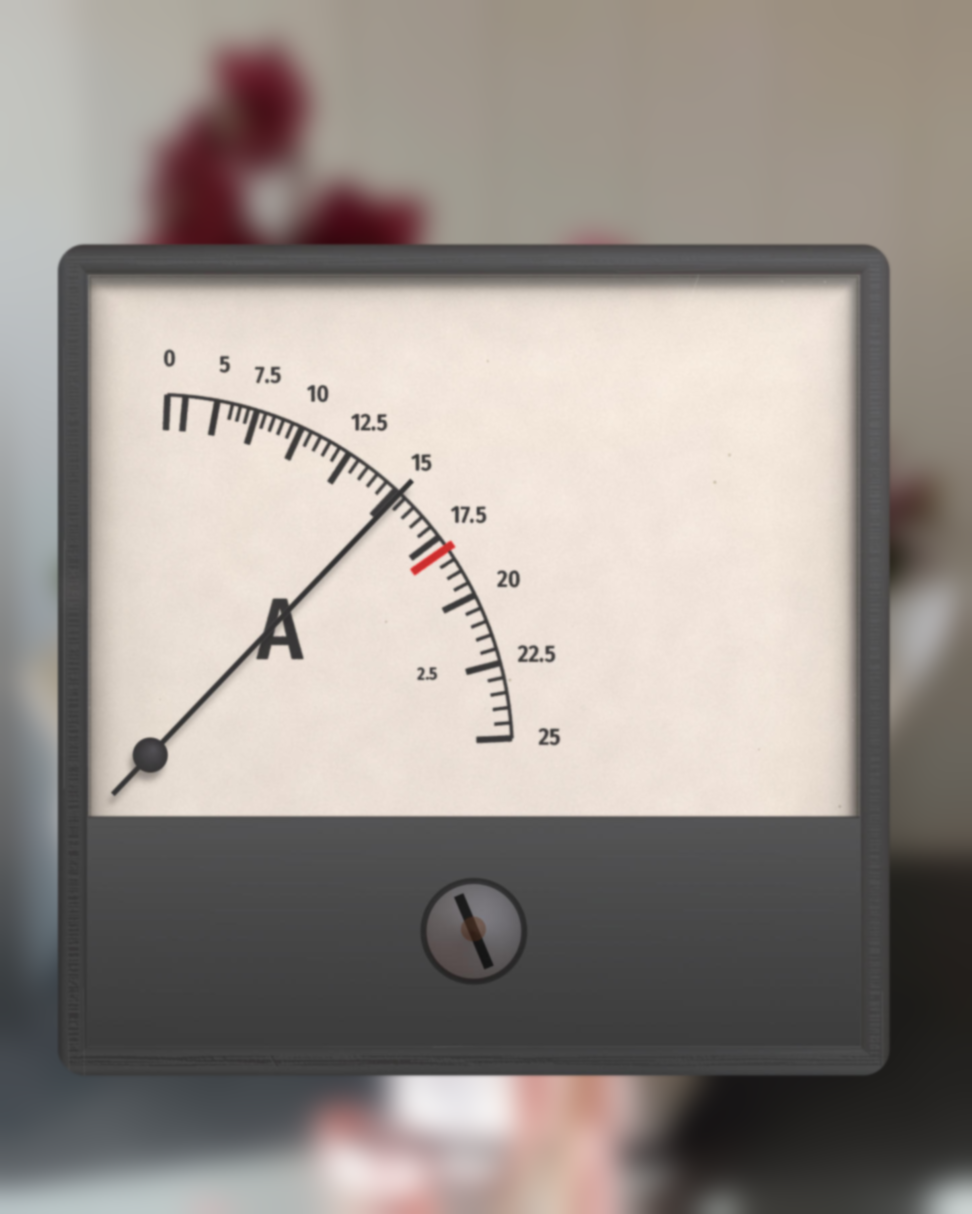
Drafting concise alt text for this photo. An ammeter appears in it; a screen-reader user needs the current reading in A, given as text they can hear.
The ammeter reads 15.25 A
